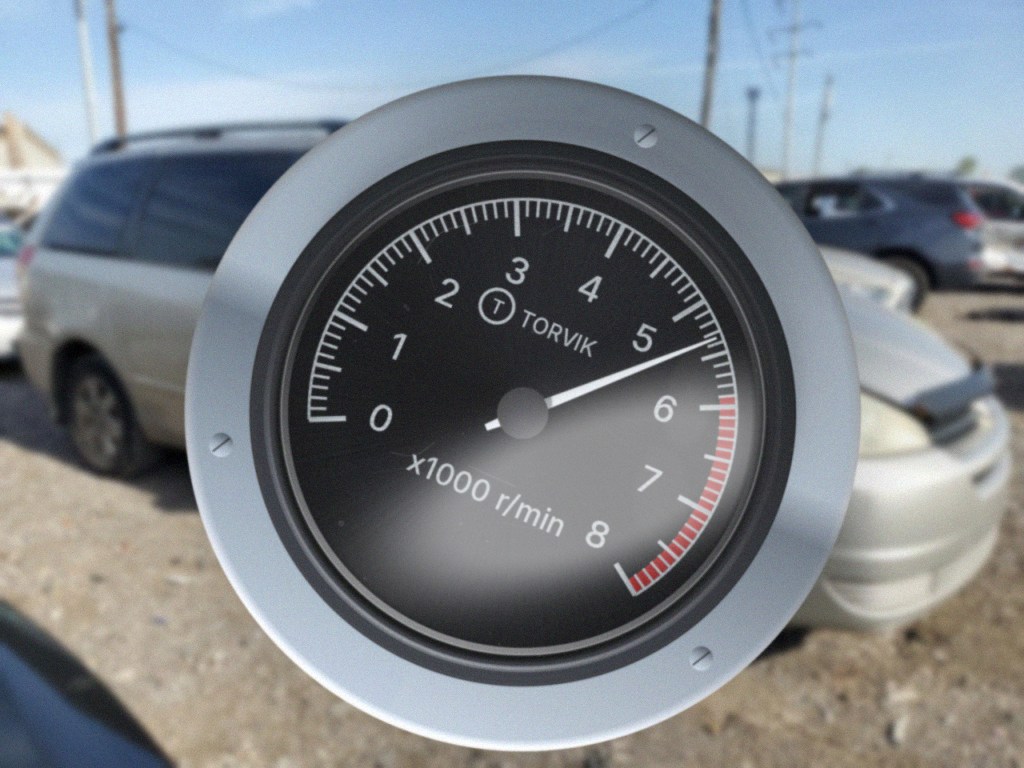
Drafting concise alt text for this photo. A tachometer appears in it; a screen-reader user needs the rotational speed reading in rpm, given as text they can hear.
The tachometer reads 5350 rpm
